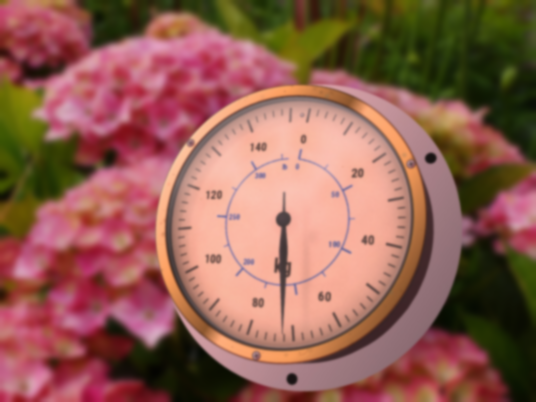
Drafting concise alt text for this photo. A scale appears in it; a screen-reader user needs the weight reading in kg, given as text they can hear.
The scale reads 72 kg
